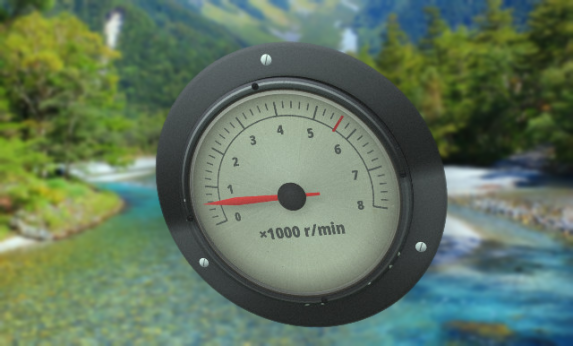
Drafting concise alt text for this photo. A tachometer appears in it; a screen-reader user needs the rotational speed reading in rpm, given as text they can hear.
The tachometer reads 600 rpm
